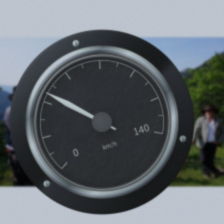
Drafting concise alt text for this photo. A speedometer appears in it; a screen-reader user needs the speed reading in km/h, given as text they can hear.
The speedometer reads 45 km/h
